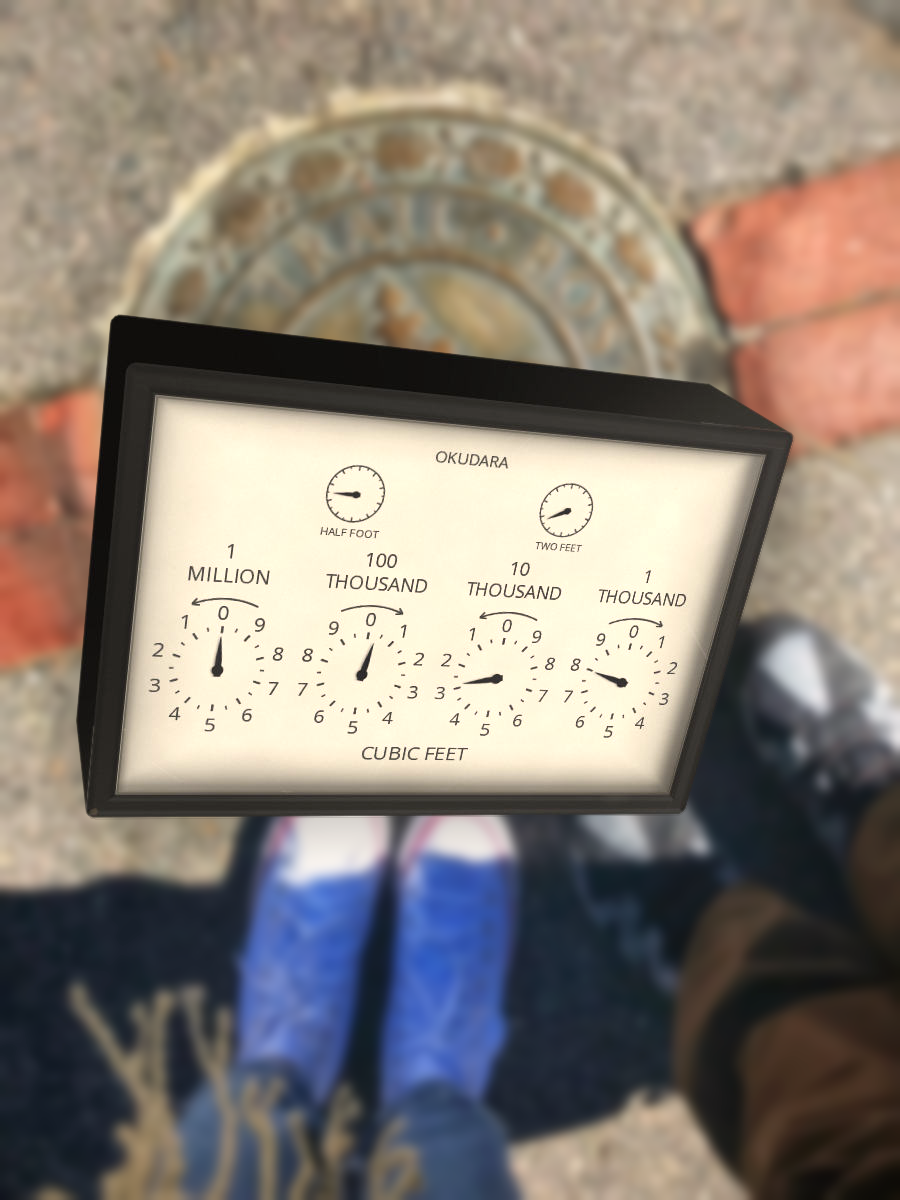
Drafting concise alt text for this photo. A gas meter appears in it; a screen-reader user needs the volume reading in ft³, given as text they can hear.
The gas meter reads 2800 ft³
